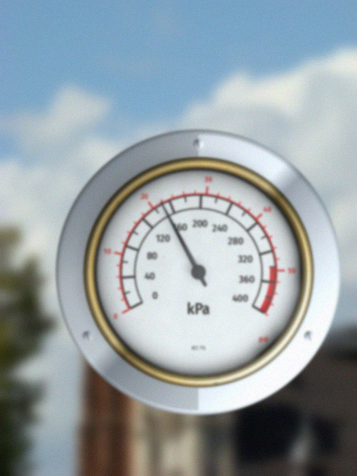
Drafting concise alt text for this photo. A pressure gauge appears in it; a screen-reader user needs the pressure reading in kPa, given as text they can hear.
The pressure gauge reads 150 kPa
